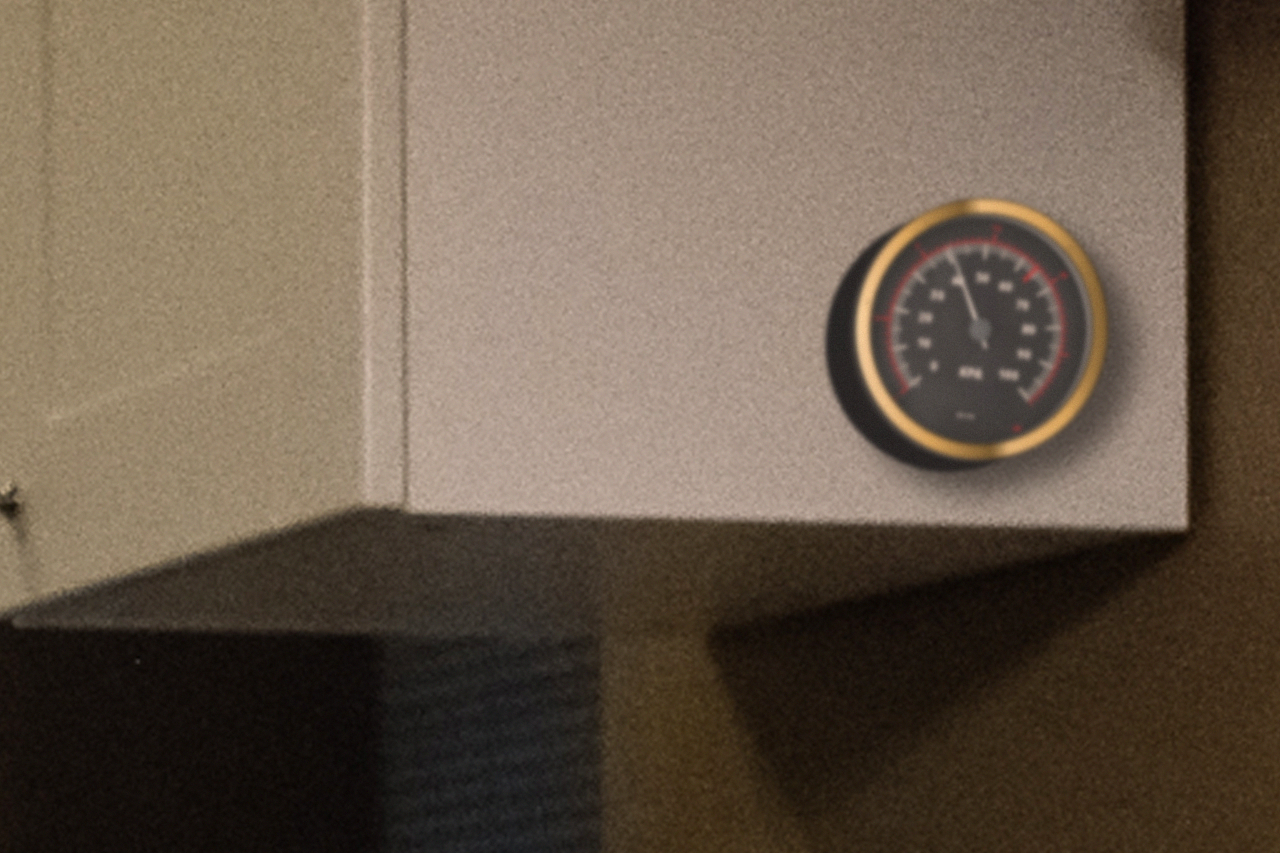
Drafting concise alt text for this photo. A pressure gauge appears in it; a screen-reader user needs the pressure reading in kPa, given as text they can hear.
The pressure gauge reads 40 kPa
